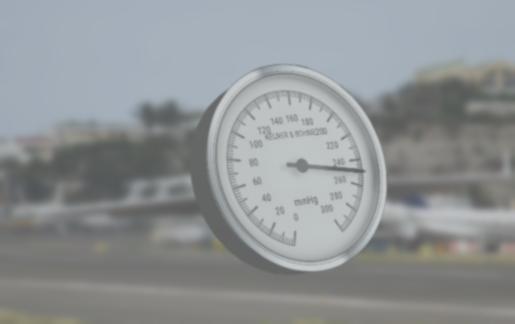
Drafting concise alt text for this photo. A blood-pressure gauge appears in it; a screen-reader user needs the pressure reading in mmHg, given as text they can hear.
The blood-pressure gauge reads 250 mmHg
